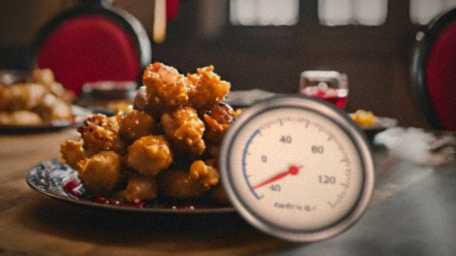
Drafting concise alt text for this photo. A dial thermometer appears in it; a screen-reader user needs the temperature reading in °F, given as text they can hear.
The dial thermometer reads -30 °F
